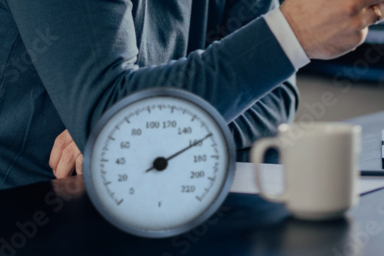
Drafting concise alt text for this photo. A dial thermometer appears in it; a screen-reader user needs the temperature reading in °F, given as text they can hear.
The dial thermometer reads 160 °F
